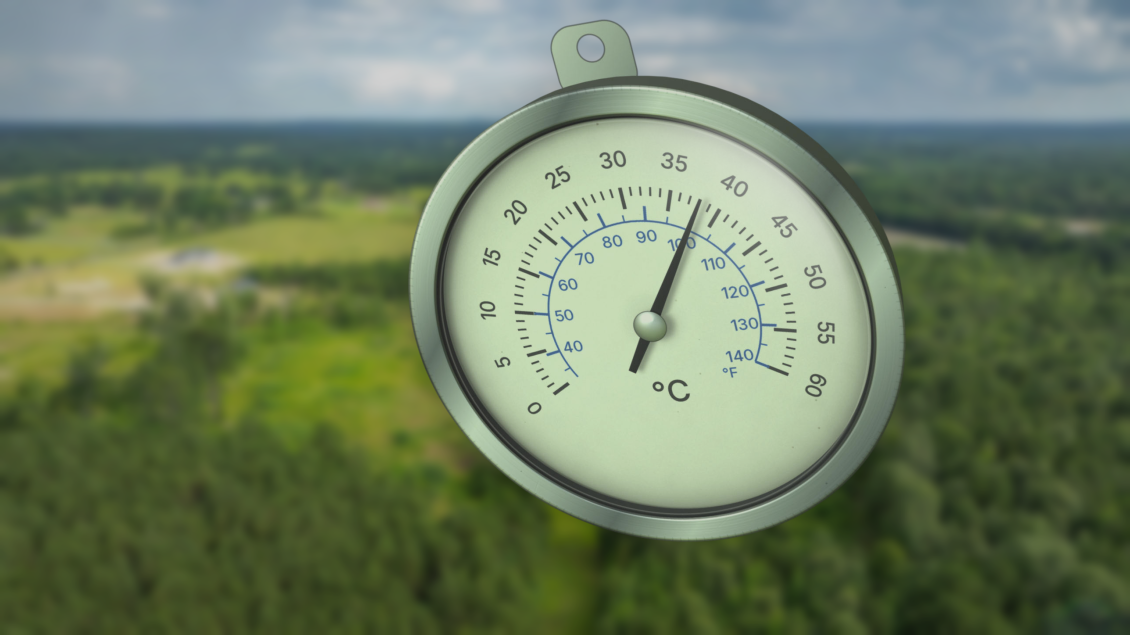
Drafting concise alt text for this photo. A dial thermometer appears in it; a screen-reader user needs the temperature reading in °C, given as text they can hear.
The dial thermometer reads 38 °C
